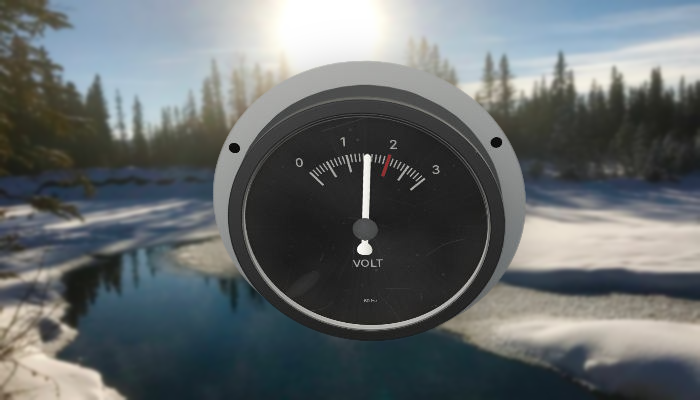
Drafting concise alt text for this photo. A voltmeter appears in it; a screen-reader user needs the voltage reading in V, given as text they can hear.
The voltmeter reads 1.5 V
